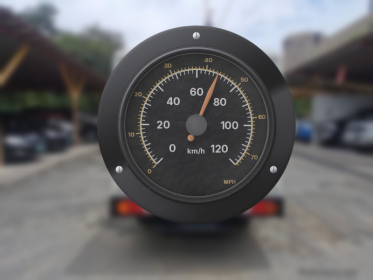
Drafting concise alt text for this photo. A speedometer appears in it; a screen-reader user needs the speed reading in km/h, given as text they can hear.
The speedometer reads 70 km/h
